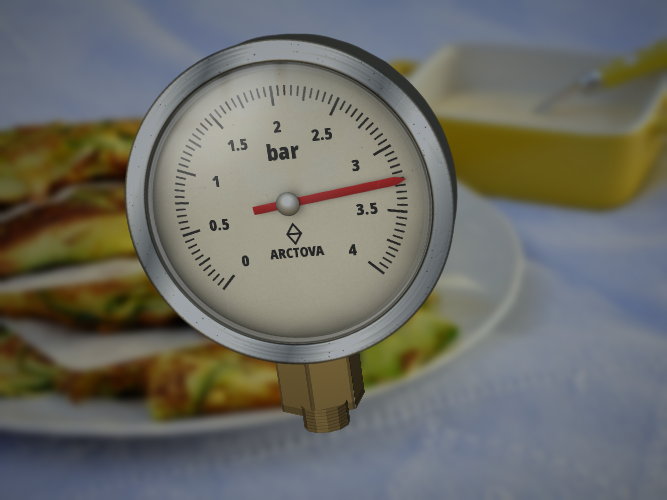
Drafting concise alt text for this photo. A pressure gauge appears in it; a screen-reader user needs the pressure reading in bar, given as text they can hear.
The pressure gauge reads 3.25 bar
